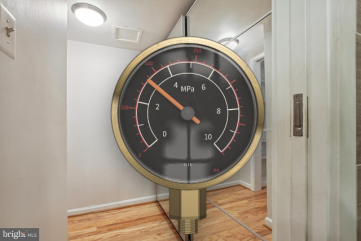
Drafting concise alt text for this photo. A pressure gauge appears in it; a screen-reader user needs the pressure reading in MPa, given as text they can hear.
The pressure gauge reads 3 MPa
